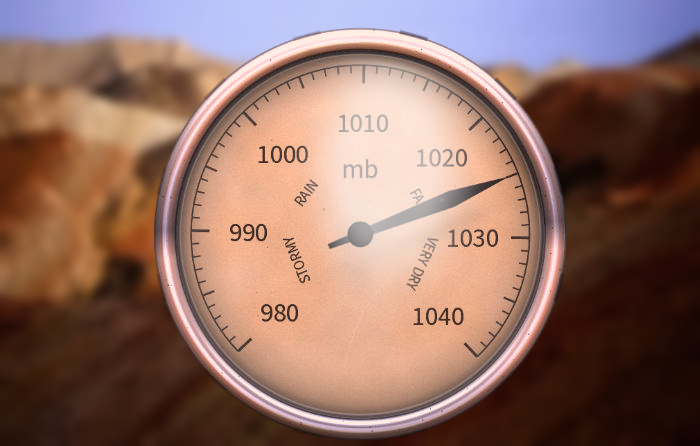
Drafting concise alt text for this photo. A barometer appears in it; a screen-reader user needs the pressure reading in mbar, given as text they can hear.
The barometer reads 1025 mbar
